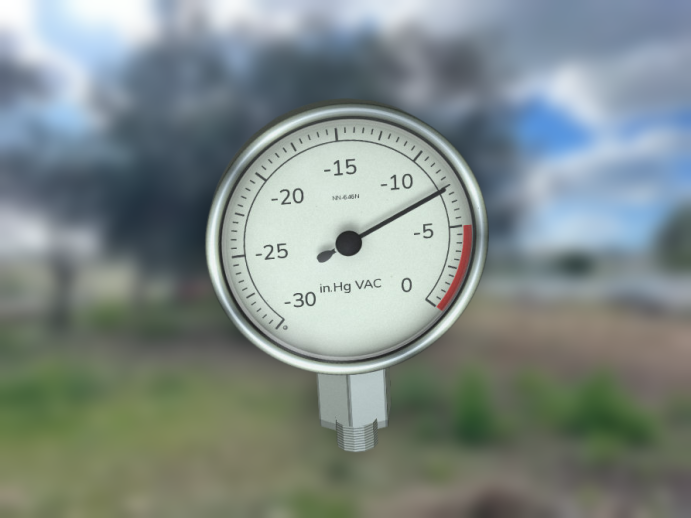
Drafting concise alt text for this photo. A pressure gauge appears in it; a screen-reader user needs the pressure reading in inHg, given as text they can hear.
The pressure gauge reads -7.5 inHg
